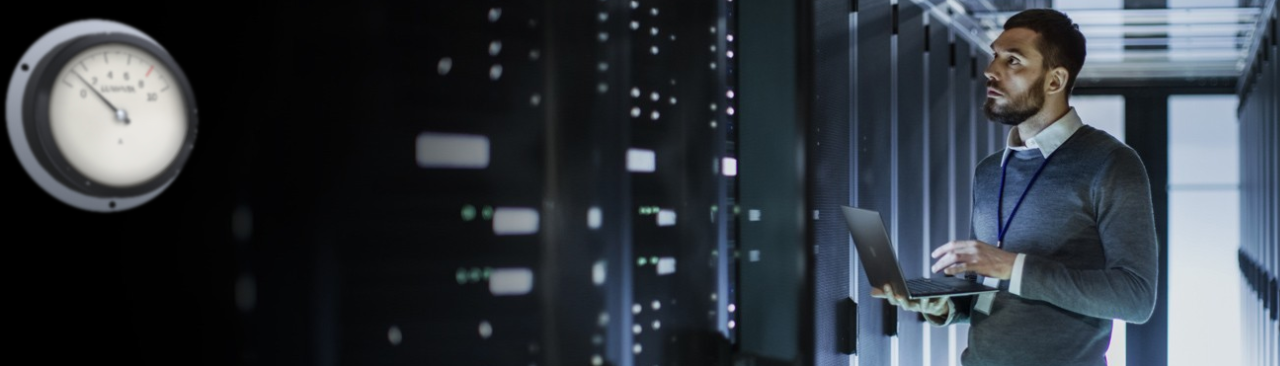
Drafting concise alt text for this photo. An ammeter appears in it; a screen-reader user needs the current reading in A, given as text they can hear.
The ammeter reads 1 A
